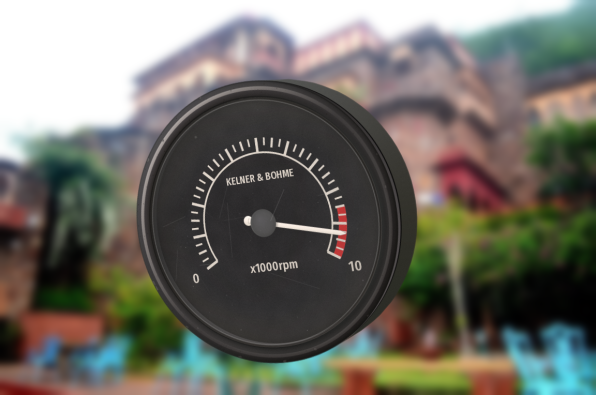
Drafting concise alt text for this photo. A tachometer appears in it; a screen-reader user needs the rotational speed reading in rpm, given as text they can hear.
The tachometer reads 9250 rpm
